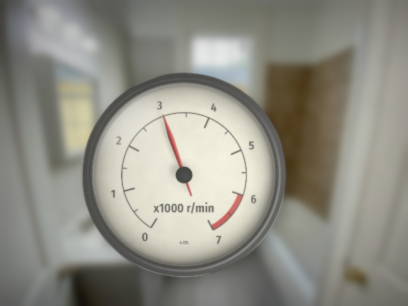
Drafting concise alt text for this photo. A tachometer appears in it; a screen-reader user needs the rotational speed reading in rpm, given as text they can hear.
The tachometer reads 3000 rpm
